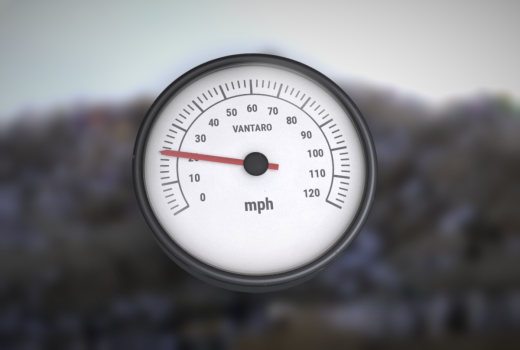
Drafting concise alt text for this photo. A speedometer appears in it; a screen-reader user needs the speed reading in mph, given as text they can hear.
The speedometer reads 20 mph
